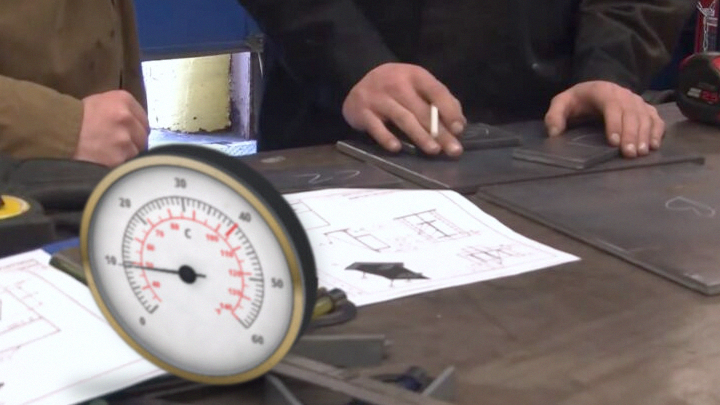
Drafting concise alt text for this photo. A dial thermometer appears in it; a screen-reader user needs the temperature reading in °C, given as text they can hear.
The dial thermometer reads 10 °C
